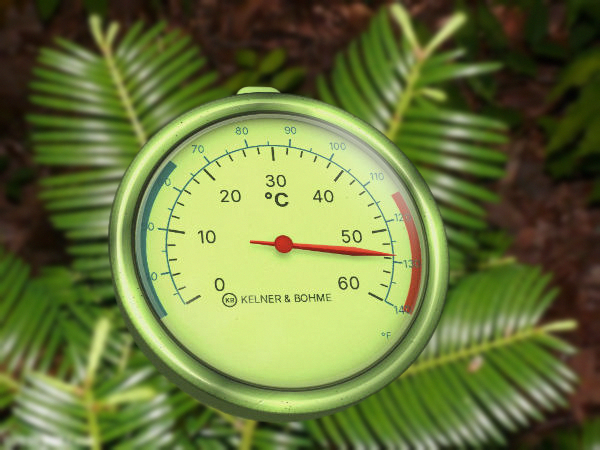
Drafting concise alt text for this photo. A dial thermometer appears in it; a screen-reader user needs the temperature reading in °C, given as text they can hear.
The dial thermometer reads 54 °C
